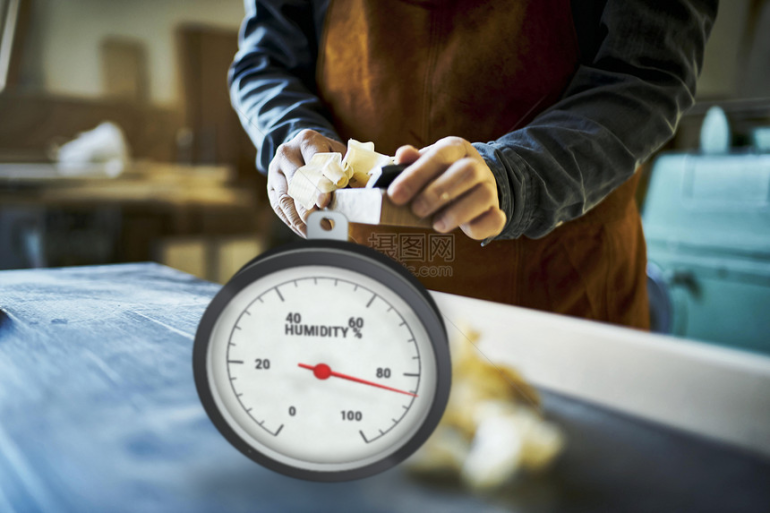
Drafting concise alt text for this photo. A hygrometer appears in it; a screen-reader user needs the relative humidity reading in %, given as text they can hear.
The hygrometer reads 84 %
